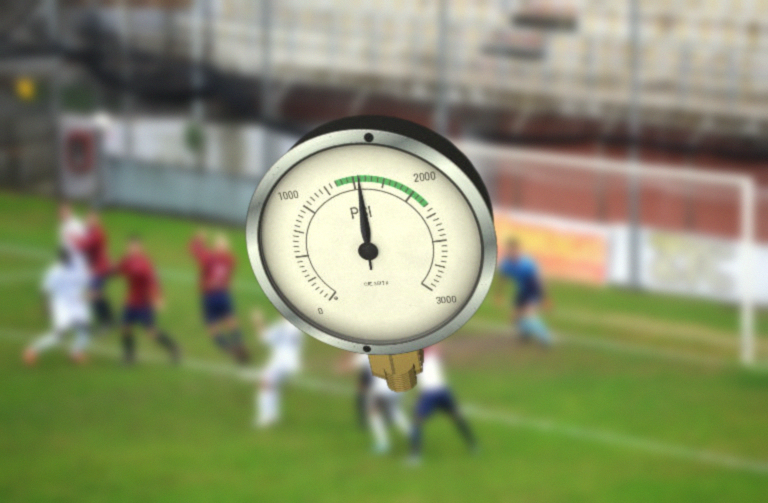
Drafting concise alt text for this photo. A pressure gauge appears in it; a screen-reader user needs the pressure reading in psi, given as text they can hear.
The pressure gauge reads 1550 psi
